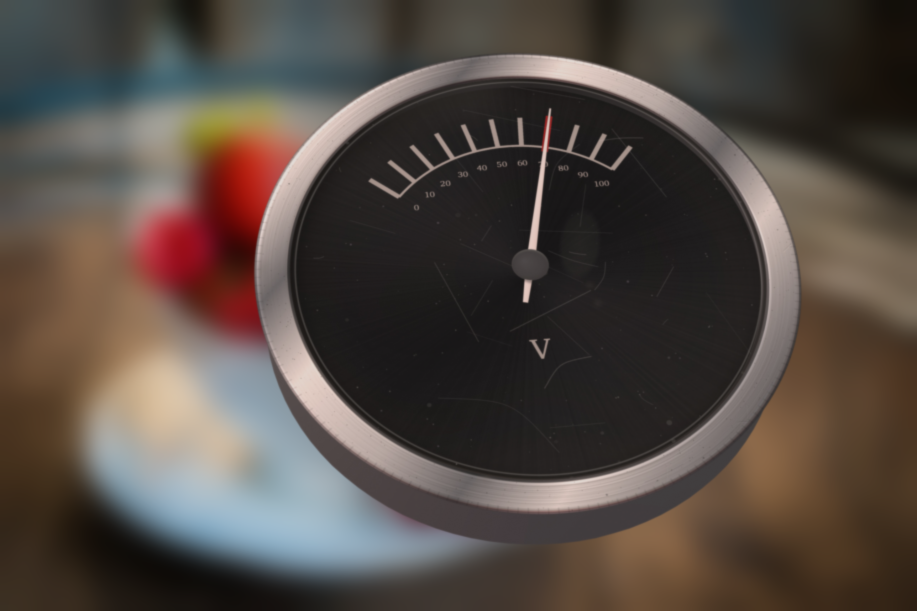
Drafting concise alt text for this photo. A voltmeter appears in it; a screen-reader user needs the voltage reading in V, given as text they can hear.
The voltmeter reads 70 V
